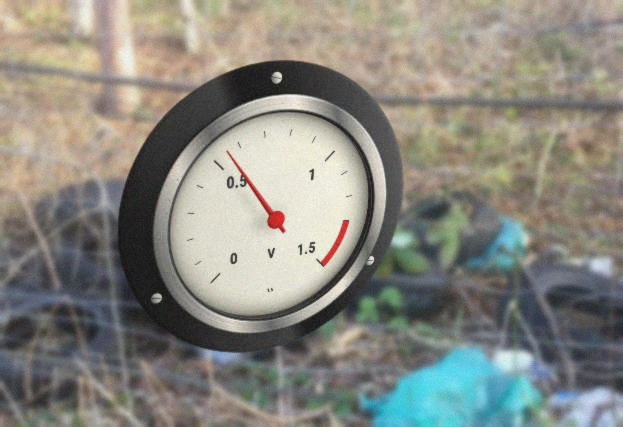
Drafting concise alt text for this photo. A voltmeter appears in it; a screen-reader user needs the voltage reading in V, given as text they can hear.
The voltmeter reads 0.55 V
